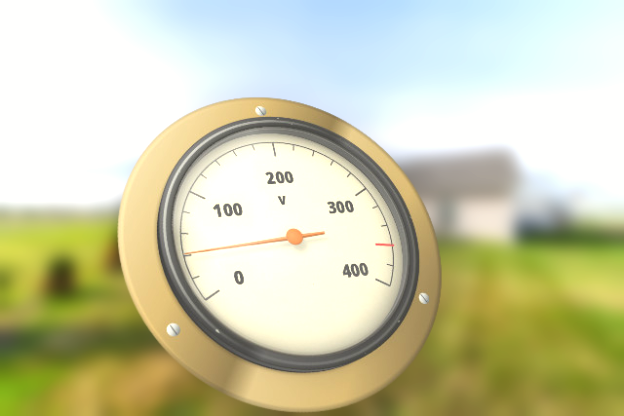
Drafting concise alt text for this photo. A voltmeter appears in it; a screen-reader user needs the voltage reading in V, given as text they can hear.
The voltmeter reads 40 V
